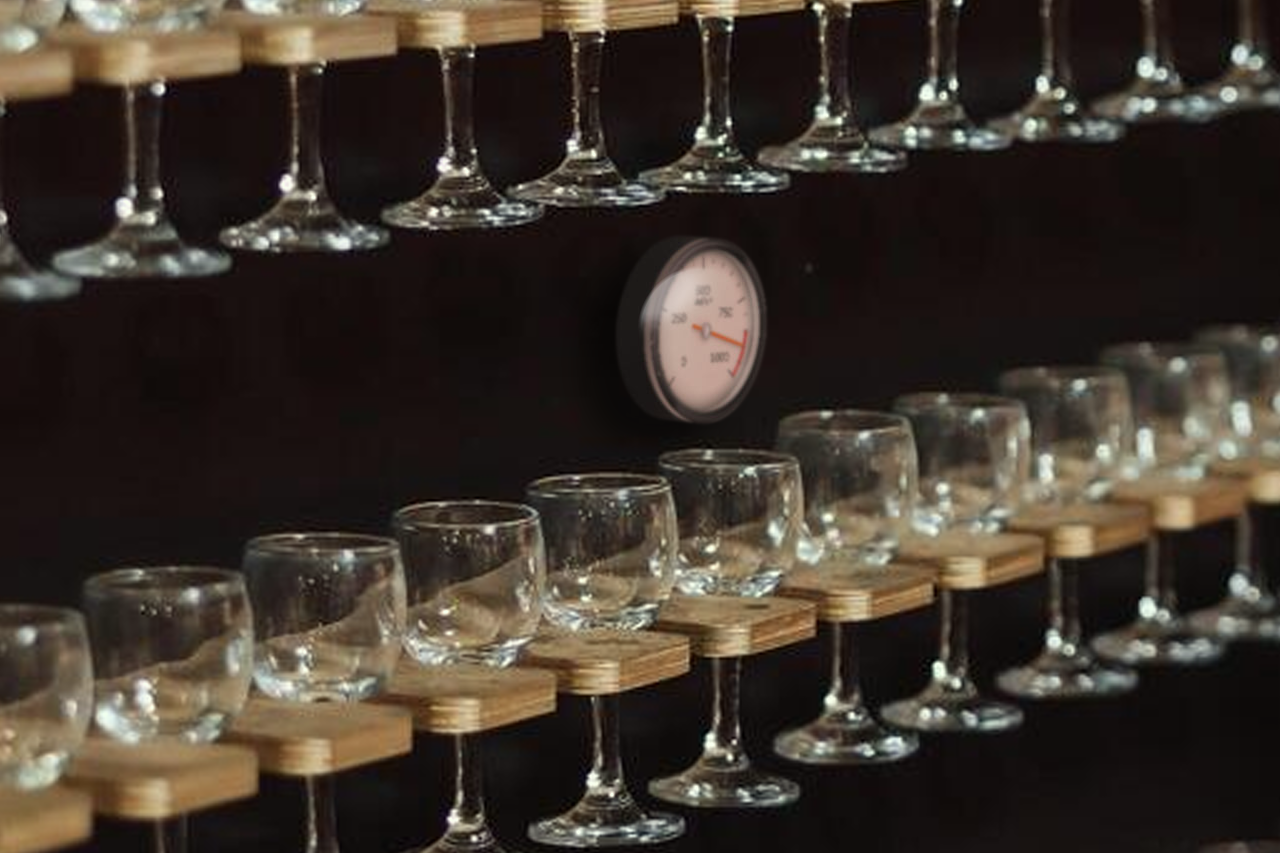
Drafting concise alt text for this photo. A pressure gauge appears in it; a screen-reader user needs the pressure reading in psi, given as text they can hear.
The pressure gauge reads 900 psi
